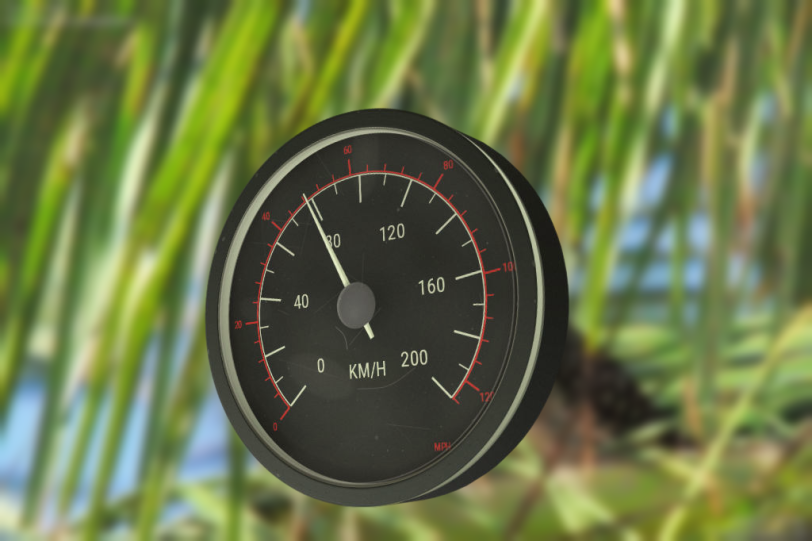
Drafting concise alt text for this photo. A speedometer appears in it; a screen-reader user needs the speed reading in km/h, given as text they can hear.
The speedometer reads 80 km/h
